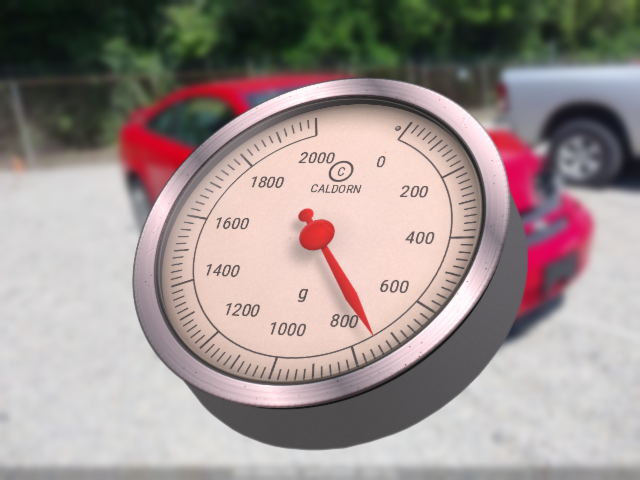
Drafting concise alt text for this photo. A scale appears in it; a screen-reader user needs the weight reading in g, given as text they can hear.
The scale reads 740 g
